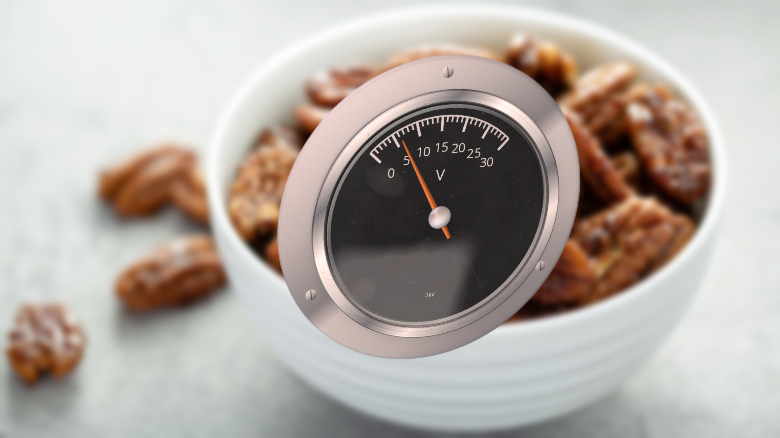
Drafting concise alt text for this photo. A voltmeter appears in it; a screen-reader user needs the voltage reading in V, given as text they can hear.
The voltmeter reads 6 V
